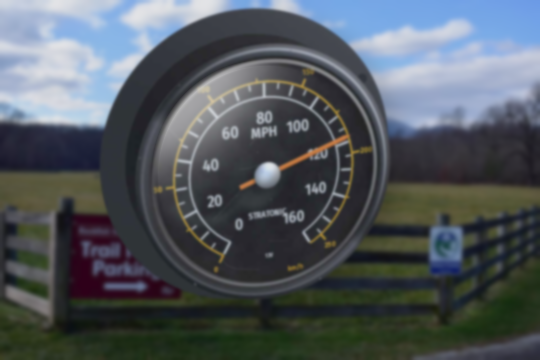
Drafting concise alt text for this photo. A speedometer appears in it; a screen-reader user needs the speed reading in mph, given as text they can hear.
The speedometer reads 117.5 mph
